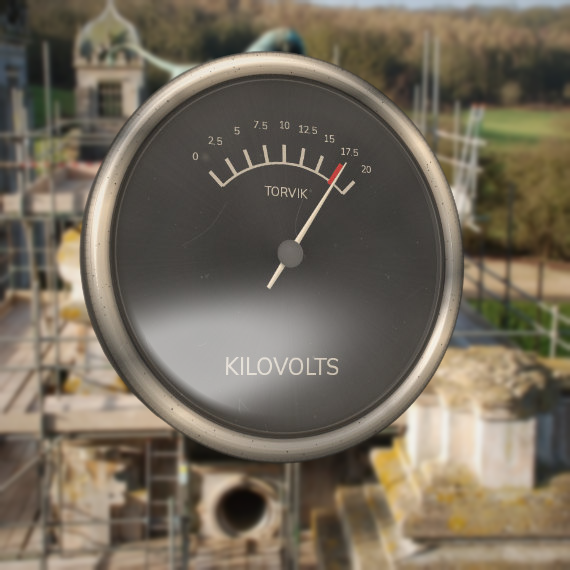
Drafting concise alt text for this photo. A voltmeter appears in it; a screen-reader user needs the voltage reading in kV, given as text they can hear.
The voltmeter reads 17.5 kV
